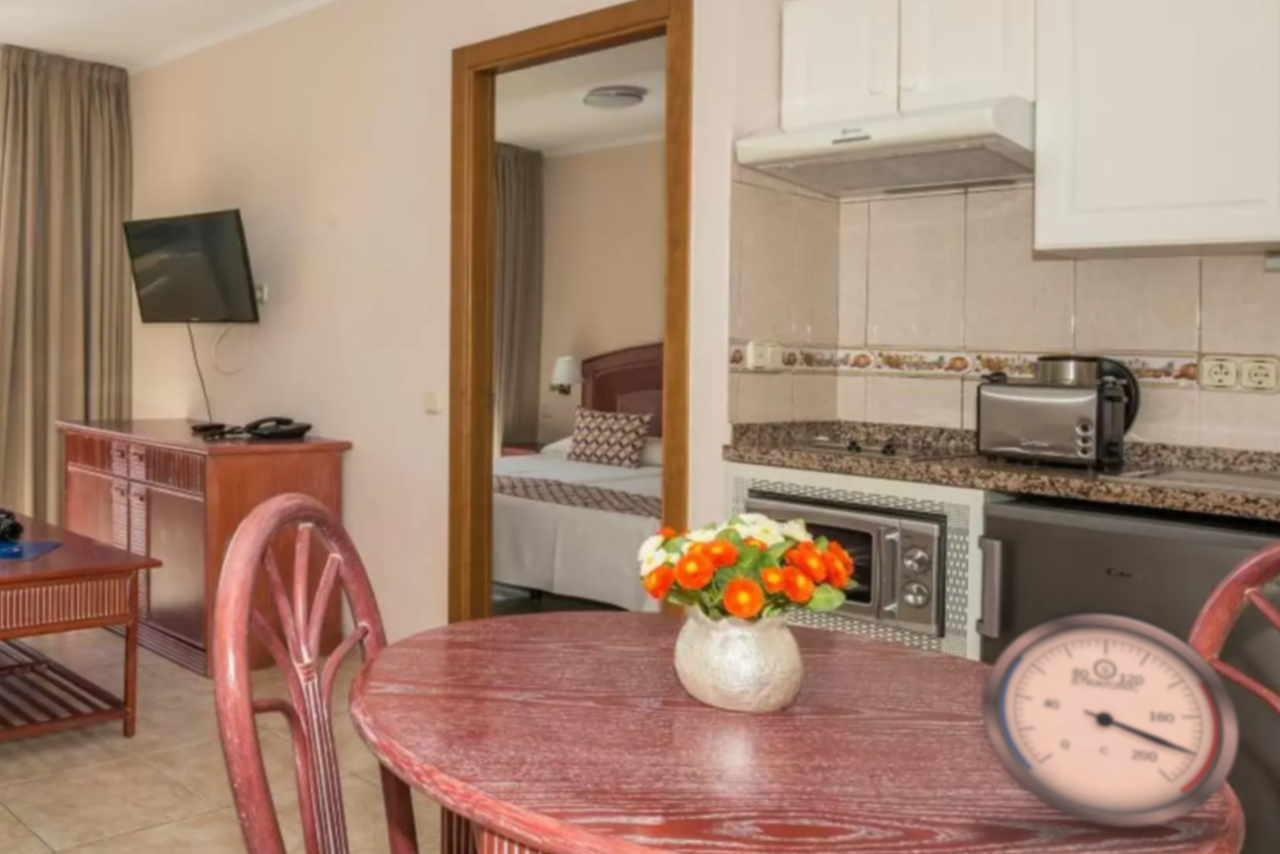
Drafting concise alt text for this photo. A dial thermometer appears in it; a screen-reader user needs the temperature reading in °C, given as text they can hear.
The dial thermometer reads 180 °C
